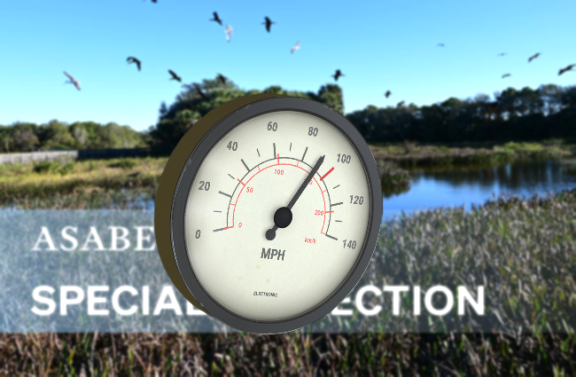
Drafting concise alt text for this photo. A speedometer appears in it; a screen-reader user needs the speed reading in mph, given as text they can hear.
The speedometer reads 90 mph
